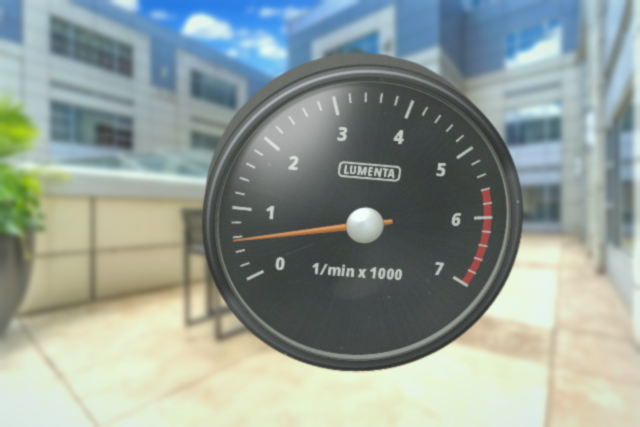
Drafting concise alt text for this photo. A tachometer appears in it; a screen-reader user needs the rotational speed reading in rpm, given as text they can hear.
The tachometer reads 600 rpm
